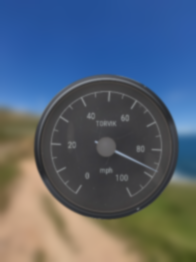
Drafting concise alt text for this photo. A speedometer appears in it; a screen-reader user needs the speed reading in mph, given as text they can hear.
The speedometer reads 87.5 mph
